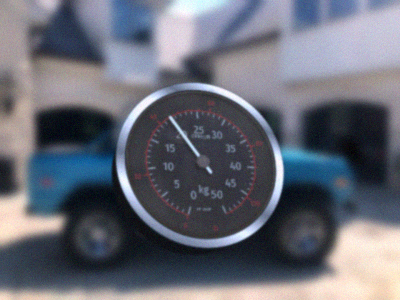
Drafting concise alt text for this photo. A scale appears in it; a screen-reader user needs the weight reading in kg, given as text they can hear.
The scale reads 20 kg
